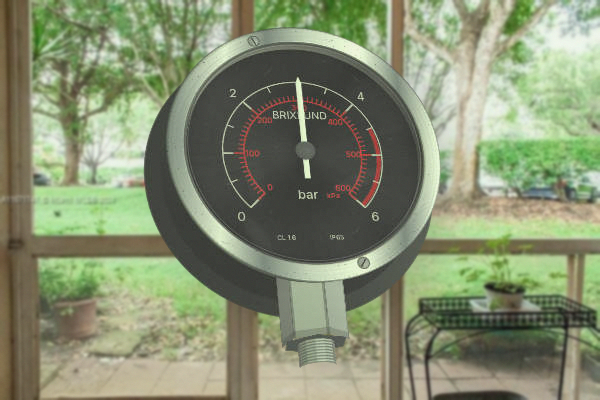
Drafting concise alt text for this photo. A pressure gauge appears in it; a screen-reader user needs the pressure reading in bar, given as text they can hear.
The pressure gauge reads 3 bar
